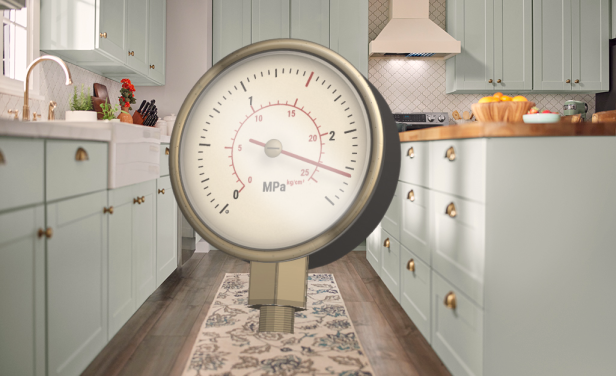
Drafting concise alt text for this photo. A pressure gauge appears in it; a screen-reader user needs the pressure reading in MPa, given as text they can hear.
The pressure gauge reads 2.3 MPa
